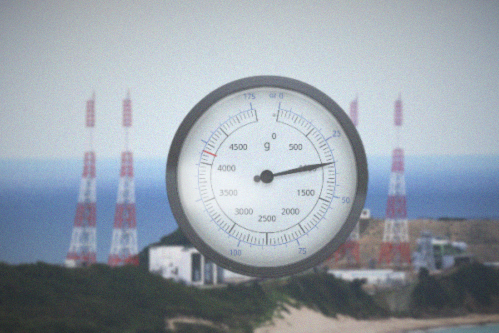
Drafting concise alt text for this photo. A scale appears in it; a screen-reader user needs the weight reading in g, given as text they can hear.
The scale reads 1000 g
